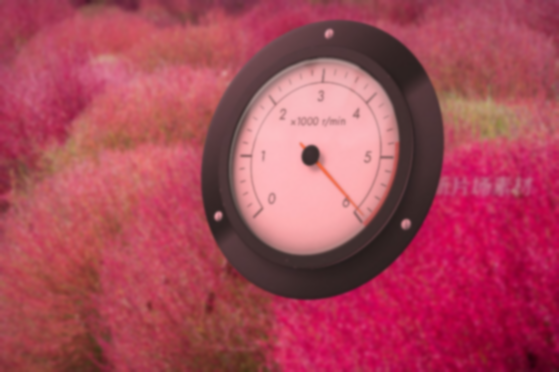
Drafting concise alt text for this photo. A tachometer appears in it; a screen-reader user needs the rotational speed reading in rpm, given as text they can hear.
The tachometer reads 5900 rpm
